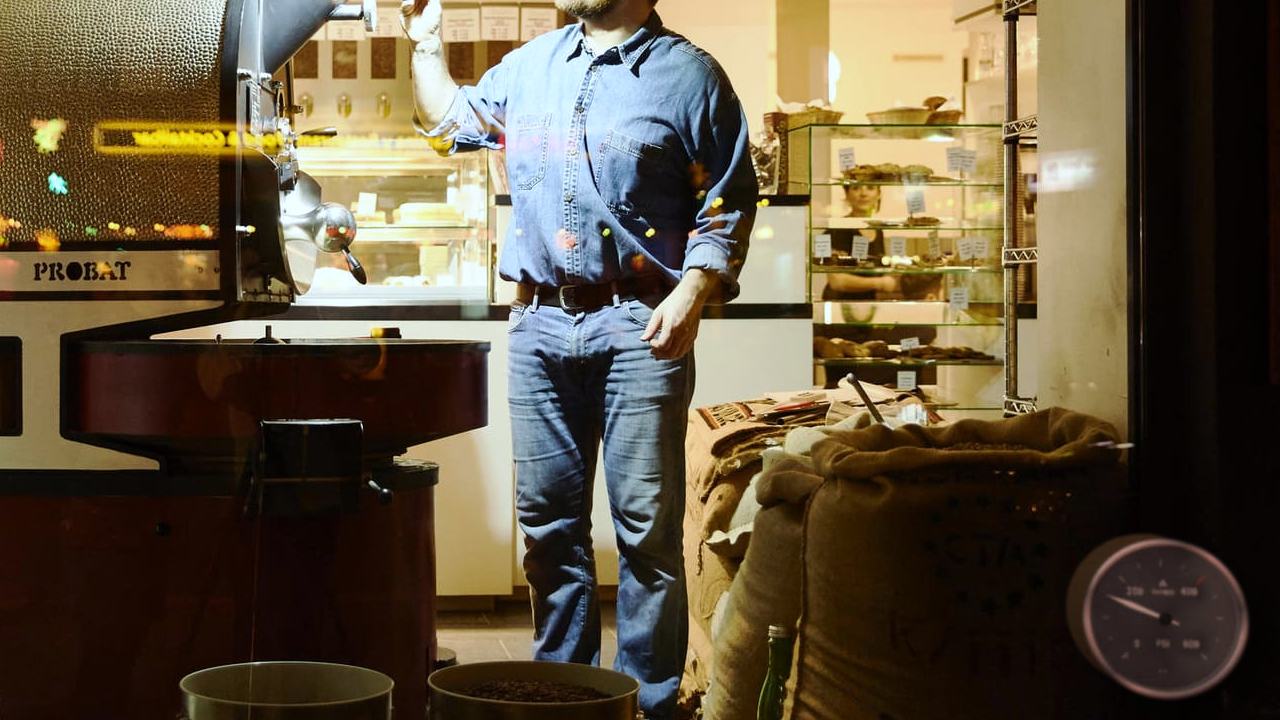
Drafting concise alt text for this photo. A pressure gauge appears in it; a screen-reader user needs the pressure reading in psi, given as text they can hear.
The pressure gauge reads 150 psi
